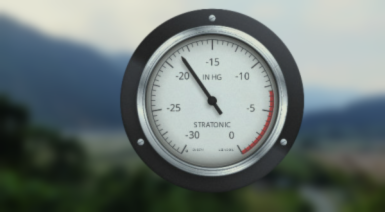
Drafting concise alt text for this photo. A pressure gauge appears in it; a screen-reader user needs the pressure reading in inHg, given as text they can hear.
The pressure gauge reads -18.5 inHg
